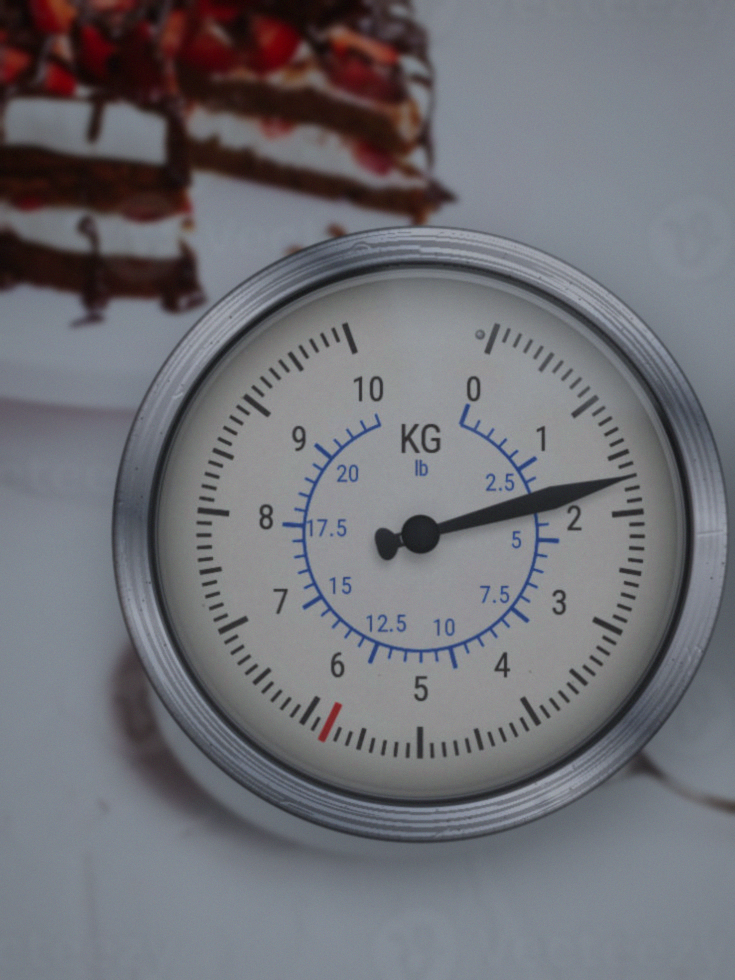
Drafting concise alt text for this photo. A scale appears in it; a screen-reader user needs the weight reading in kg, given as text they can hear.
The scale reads 1.7 kg
